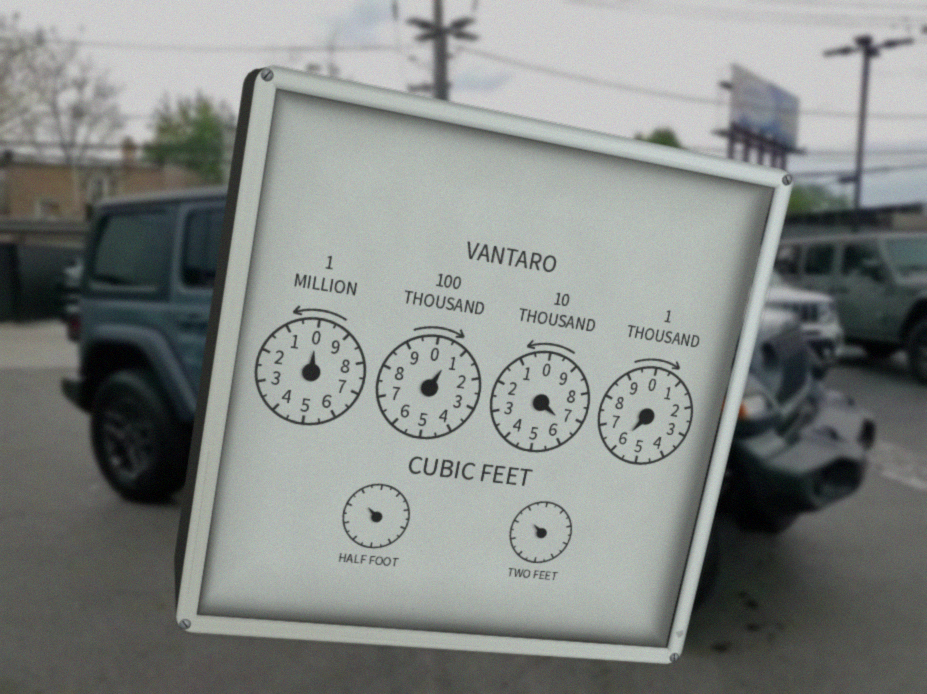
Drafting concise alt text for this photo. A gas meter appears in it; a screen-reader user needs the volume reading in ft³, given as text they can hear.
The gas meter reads 6600 ft³
